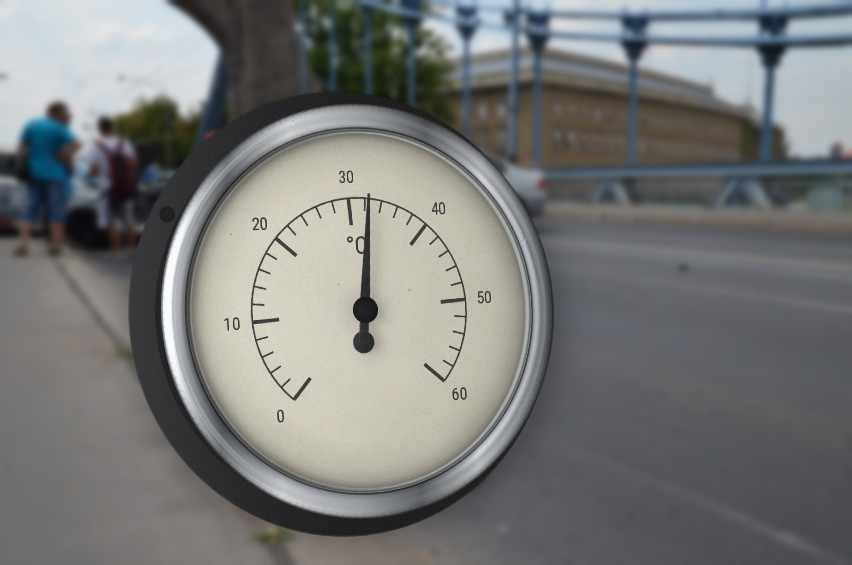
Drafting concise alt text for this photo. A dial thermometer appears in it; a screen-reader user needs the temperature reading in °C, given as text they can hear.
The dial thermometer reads 32 °C
